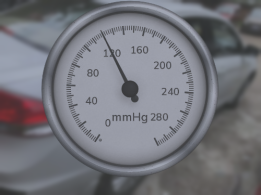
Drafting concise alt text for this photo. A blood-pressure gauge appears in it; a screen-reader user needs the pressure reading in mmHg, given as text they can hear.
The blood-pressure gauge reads 120 mmHg
